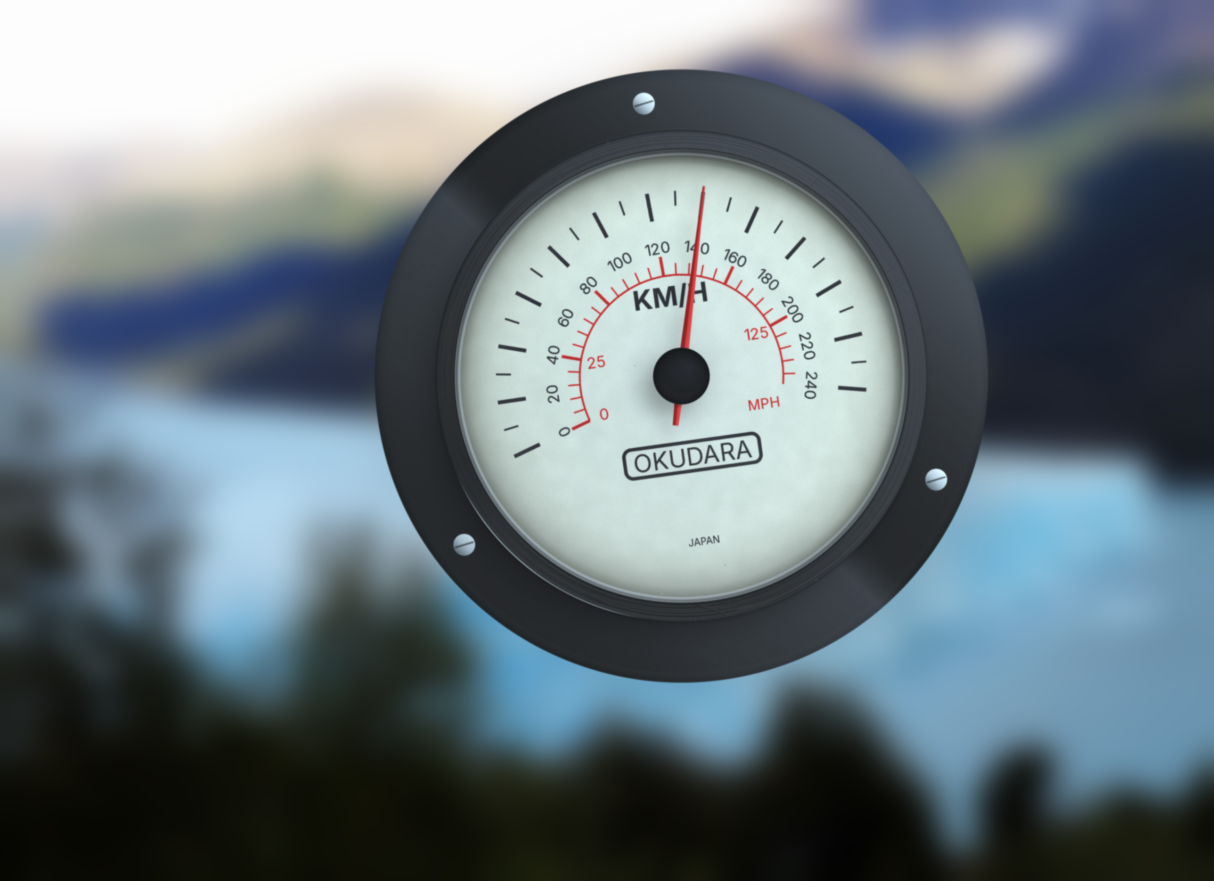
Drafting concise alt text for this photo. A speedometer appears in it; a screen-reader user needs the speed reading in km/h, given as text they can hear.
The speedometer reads 140 km/h
